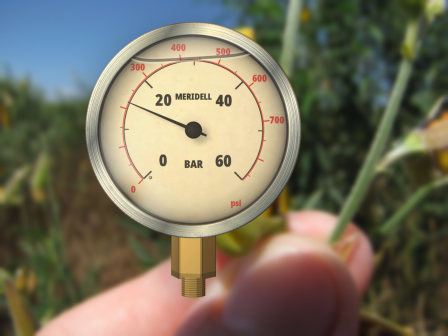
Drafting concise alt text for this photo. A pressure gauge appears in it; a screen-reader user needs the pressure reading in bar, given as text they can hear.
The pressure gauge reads 15 bar
